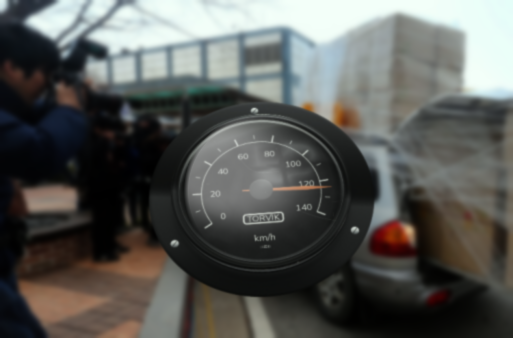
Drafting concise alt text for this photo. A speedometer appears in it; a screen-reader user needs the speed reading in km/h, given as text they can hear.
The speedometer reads 125 km/h
